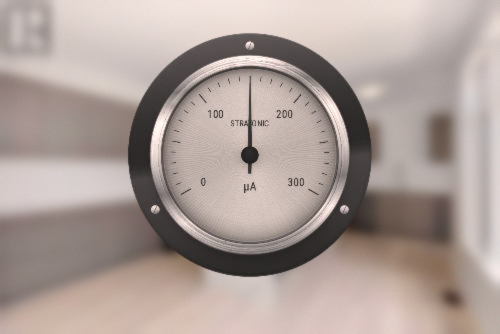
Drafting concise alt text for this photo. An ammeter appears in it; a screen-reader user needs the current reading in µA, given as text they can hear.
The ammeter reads 150 µA
